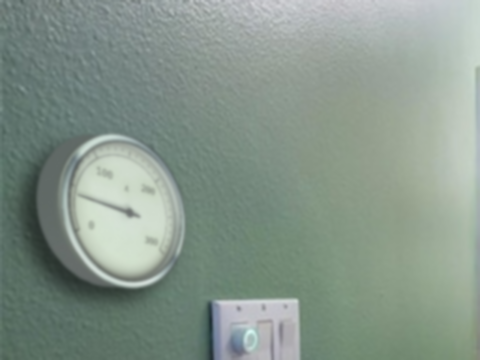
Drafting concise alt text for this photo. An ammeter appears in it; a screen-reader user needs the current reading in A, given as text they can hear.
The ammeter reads 40 A
